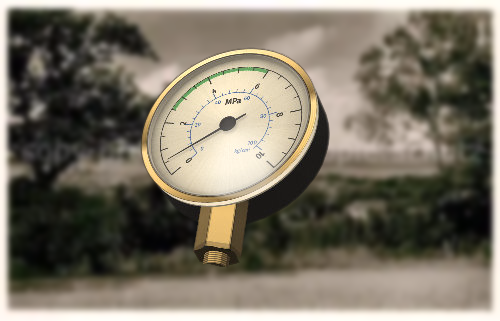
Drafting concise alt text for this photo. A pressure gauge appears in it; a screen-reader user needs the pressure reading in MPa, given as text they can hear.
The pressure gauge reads 0.5 MPa
